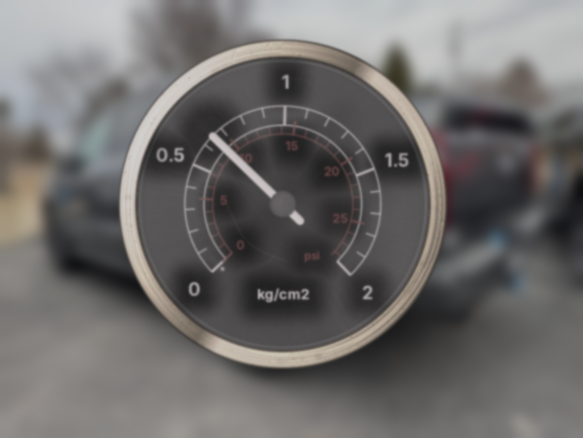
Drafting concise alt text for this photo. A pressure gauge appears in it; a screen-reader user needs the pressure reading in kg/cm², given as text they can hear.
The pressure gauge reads 0.65 kg/cm²
